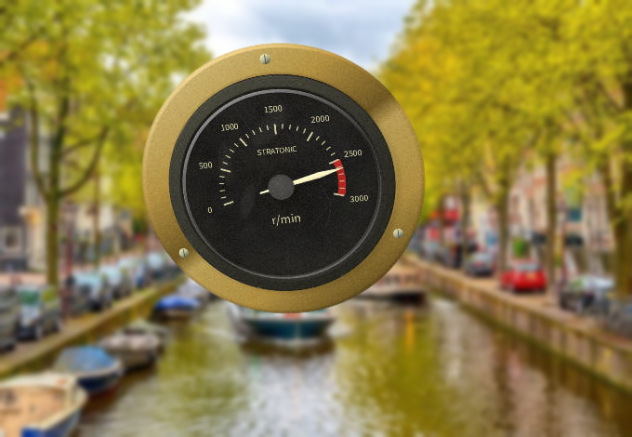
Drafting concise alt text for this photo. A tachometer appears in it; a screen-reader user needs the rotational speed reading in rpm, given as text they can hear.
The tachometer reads 2600 rpm
